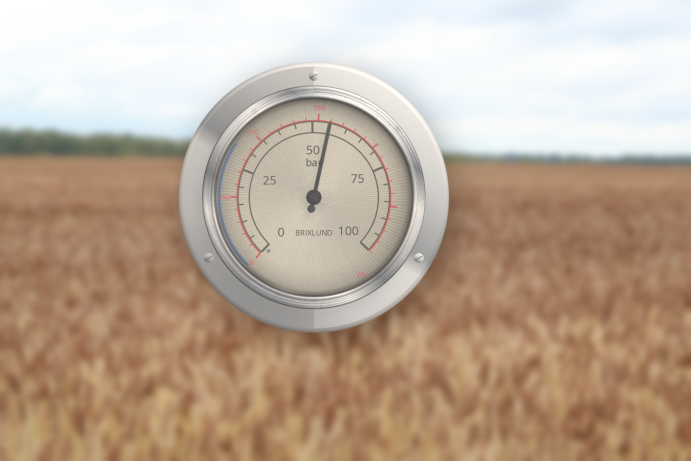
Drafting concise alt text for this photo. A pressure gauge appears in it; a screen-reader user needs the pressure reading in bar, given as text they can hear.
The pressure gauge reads 55 bar
